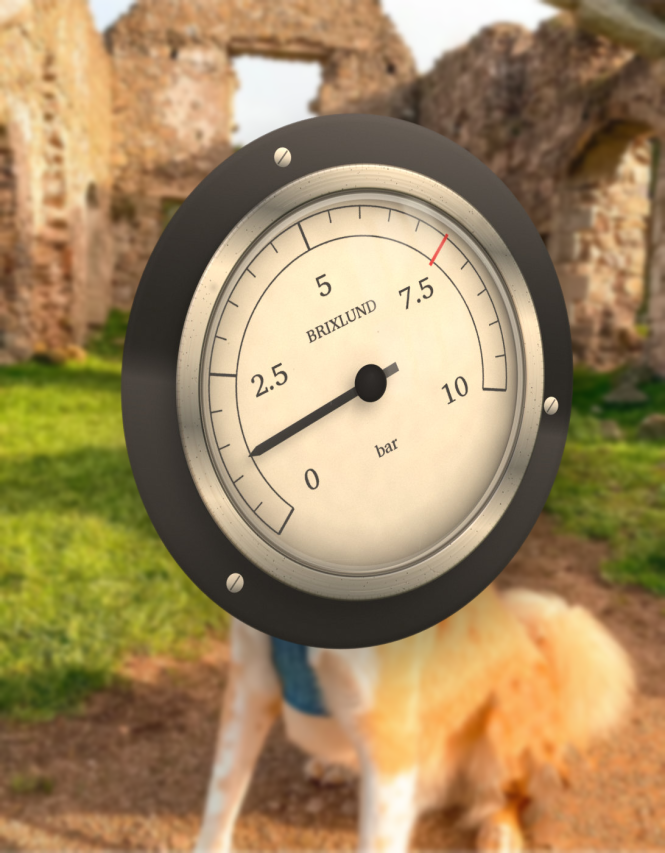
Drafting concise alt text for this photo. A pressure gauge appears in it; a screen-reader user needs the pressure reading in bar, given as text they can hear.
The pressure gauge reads 1.25 bar
